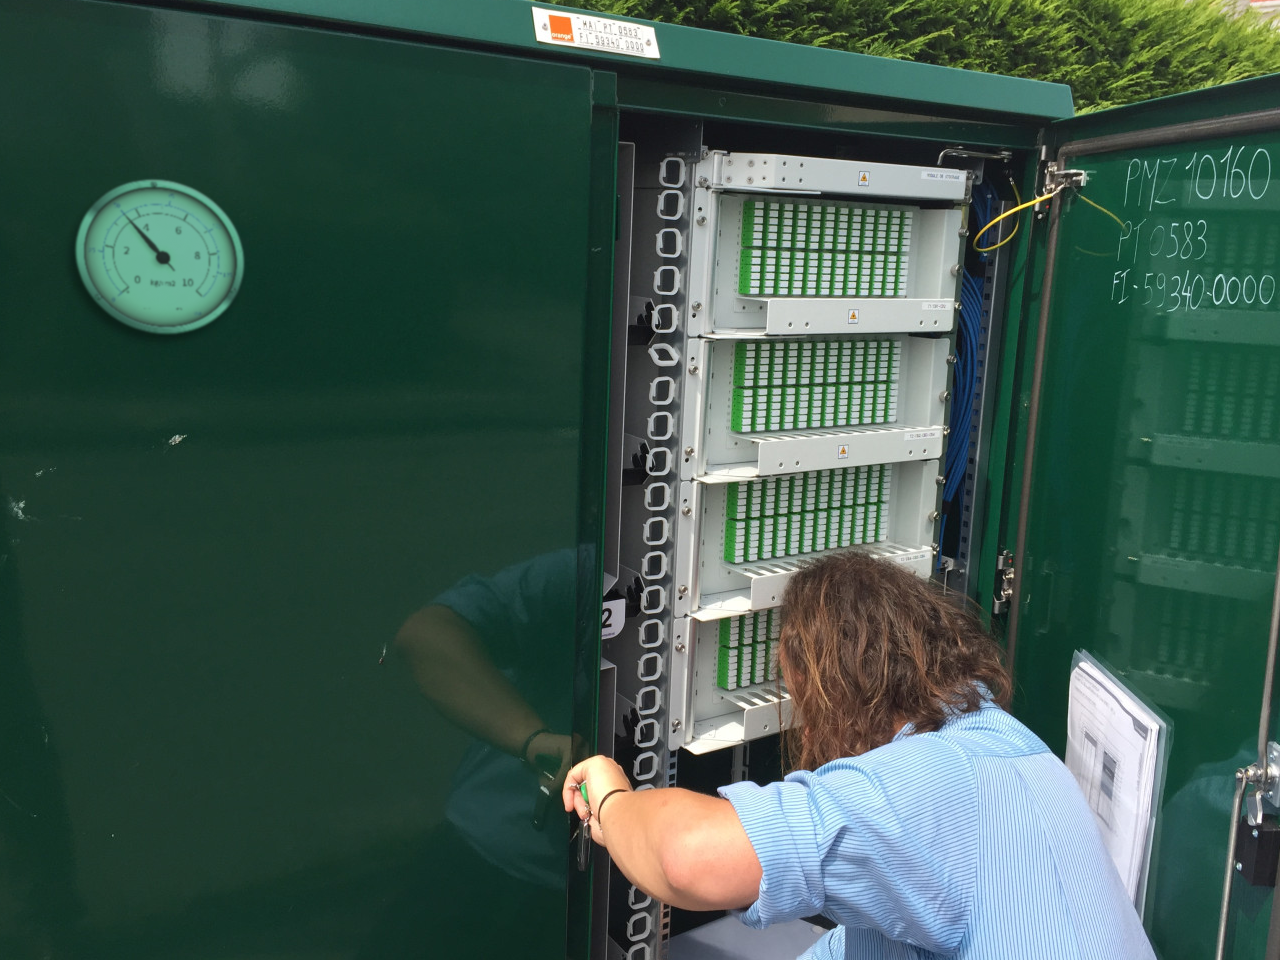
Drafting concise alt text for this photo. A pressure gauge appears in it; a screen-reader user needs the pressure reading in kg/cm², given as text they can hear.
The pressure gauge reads 3.5 kg/cm²
